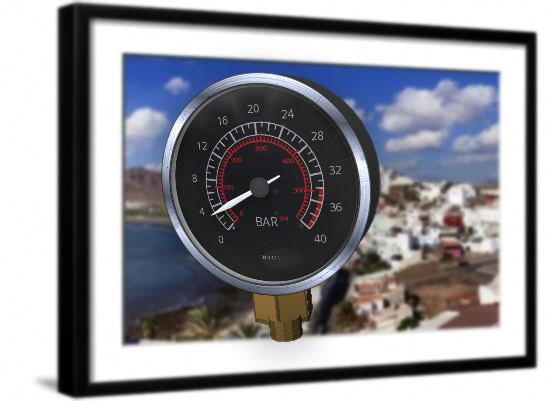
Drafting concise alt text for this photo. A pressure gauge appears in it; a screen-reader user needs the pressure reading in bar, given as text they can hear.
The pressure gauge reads 3 bar
